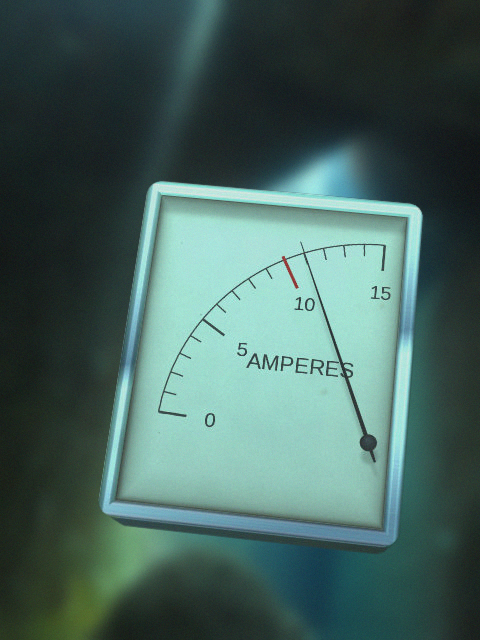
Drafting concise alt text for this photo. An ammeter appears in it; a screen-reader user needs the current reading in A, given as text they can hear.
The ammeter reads 11 A
